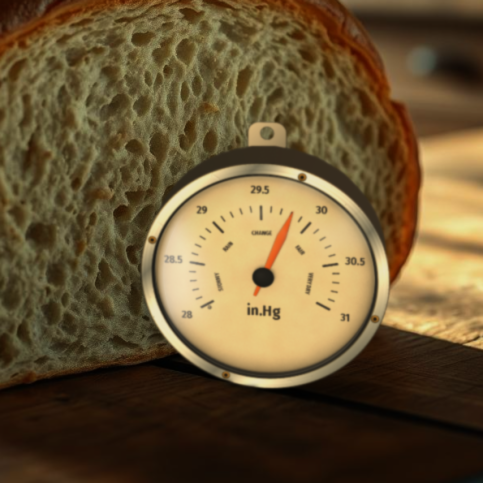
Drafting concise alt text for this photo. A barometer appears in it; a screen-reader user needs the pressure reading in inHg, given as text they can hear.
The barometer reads 29.8 inHg
